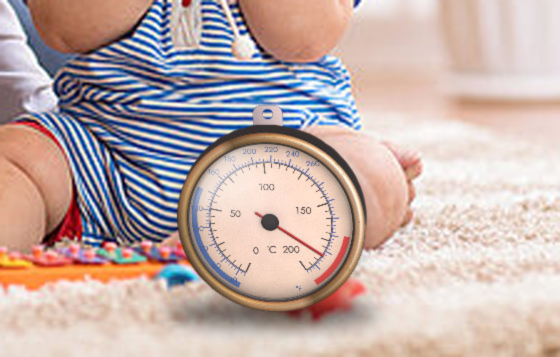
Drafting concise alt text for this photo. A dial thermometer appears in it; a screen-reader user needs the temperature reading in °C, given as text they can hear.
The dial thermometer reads 185 °C
